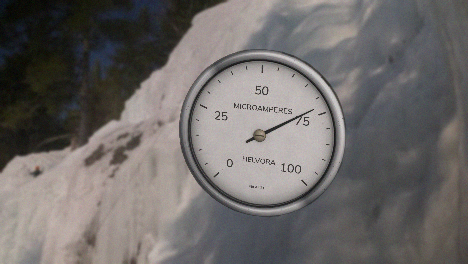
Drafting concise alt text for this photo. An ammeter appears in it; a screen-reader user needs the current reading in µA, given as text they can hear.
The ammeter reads 72.5 µA
